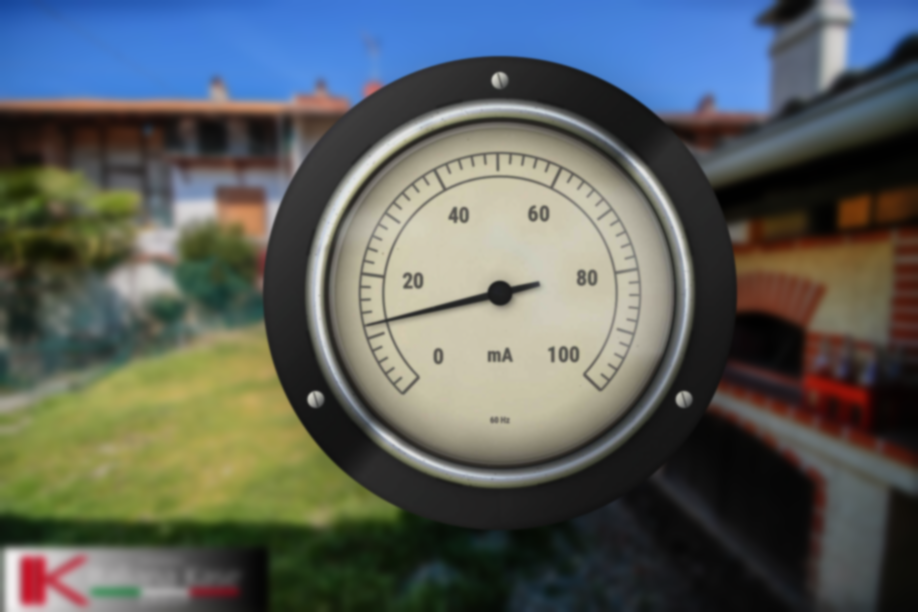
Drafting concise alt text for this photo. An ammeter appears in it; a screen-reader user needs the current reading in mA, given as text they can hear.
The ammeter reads 12 mA
